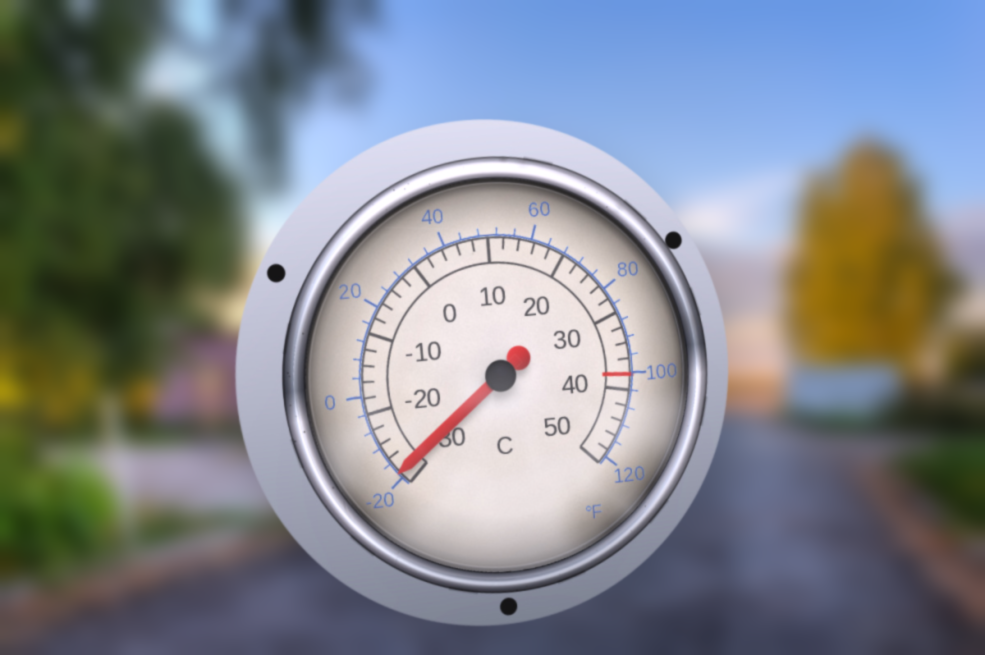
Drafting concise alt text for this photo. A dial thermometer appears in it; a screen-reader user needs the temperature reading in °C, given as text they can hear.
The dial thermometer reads -28 °C
